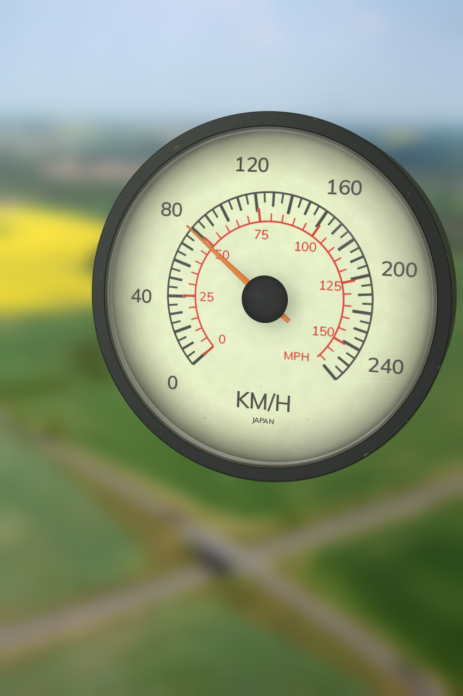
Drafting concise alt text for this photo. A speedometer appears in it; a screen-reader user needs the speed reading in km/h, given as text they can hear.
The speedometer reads 80 km/h
